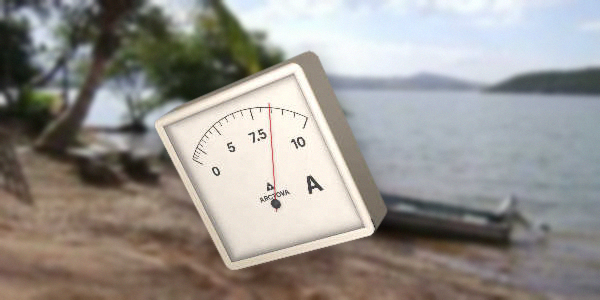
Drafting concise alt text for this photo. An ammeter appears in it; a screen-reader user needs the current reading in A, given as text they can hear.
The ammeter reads 8.5 A
